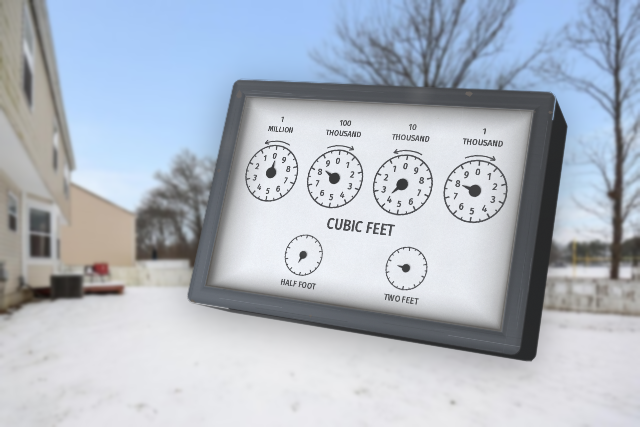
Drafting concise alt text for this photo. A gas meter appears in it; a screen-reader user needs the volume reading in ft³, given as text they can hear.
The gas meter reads 983800 ft³
